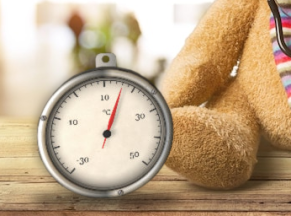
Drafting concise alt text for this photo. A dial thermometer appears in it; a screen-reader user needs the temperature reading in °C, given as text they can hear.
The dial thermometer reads 16 °C
